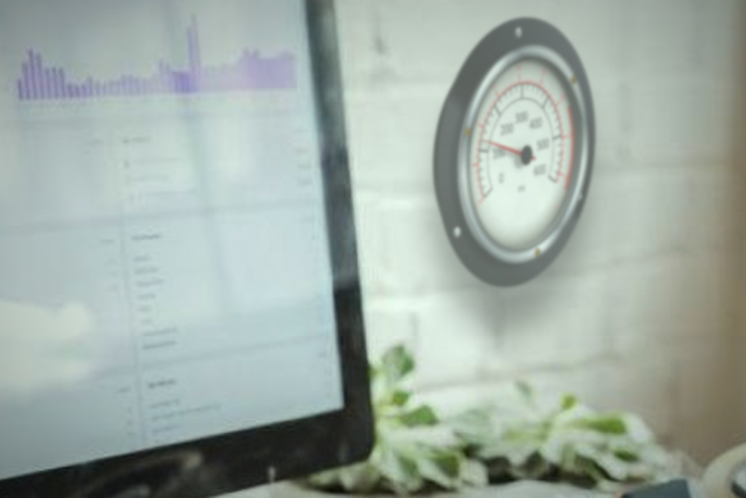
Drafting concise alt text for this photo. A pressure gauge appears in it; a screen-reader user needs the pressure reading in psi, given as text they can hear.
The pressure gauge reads 120 psi
